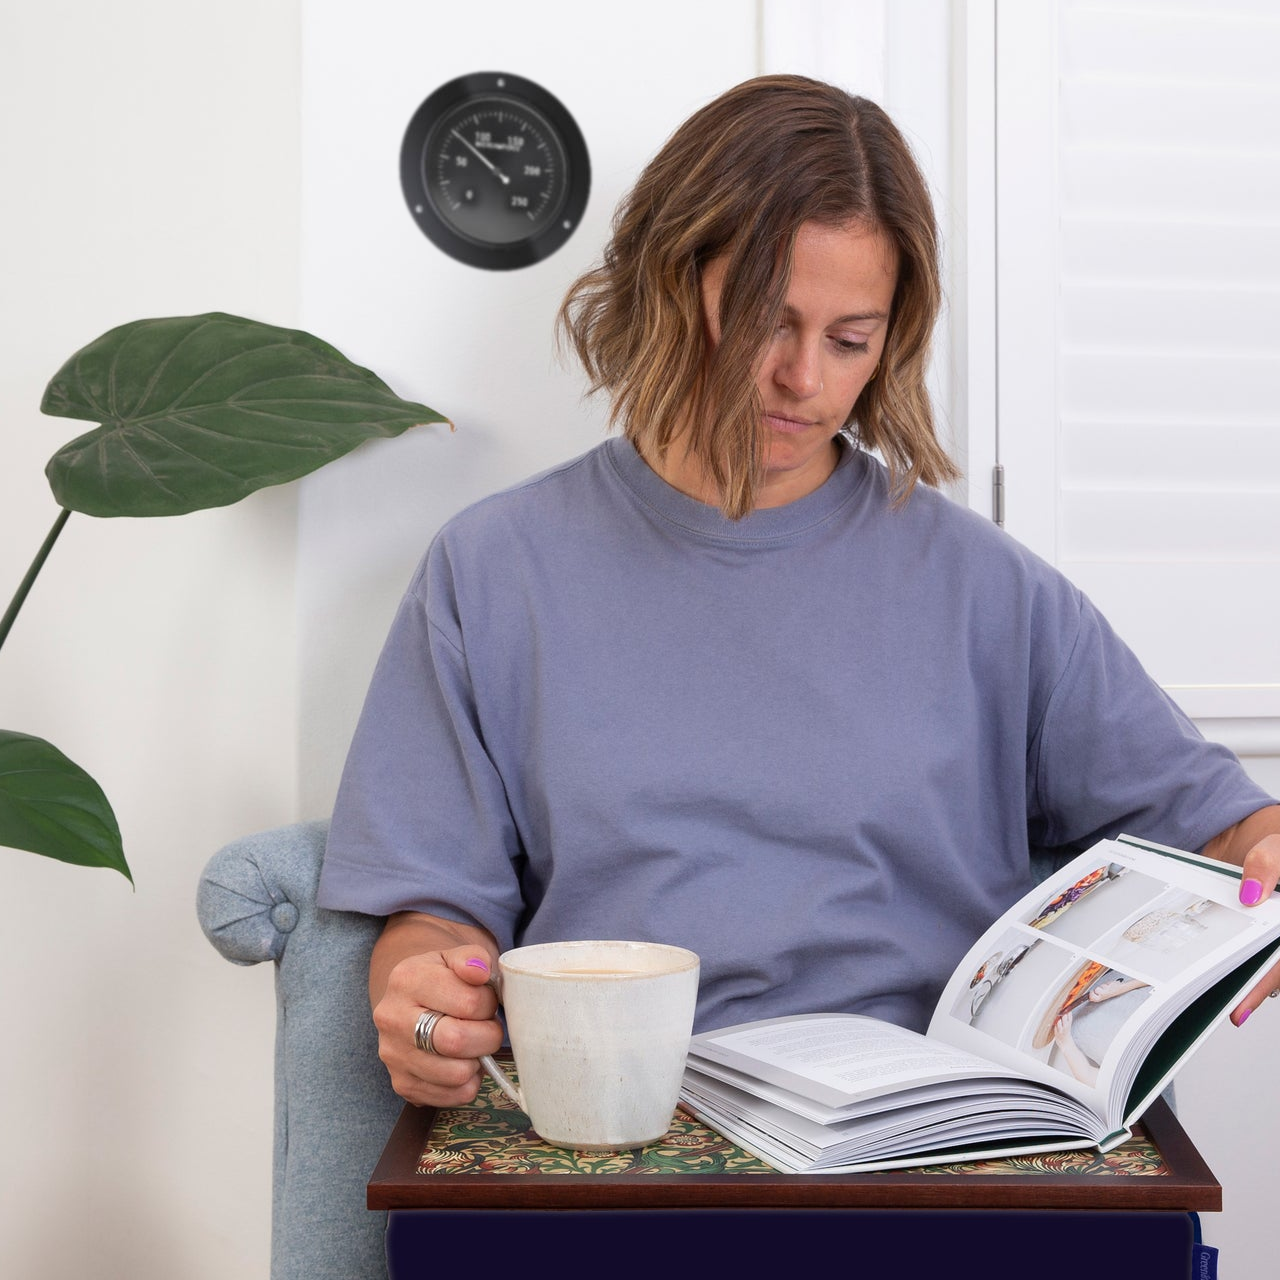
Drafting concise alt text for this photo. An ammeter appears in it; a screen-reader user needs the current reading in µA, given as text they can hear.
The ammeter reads 75 µA
